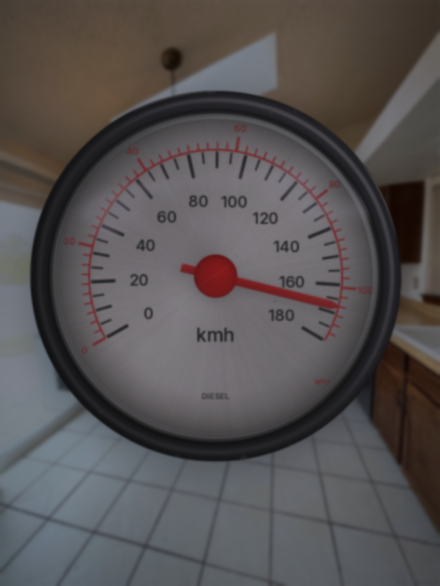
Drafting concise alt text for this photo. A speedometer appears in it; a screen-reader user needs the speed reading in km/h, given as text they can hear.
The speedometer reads 167.5 km/h
